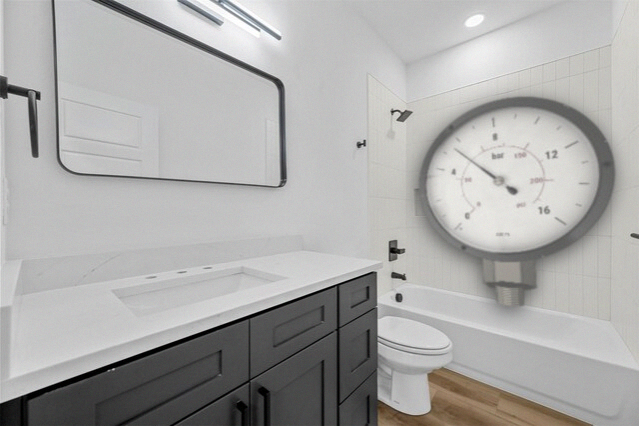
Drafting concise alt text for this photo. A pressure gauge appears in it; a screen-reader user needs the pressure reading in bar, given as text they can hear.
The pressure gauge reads 5.5 bar
